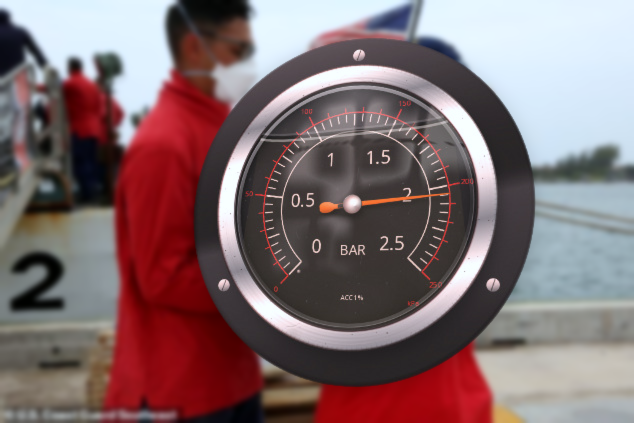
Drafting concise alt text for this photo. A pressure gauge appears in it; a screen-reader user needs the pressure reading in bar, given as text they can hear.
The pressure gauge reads 2.05 bar
